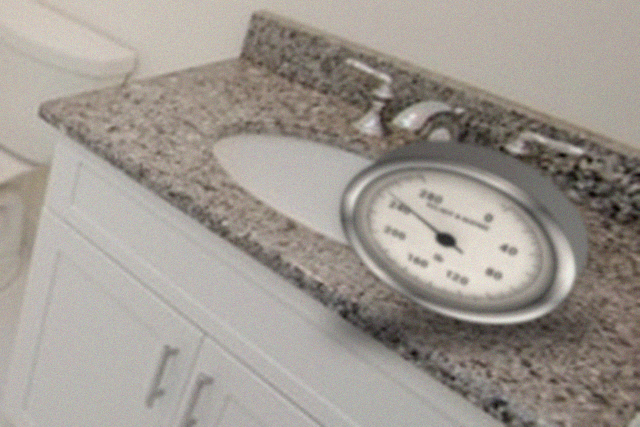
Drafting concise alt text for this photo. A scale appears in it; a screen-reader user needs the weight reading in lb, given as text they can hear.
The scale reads 250 lb
